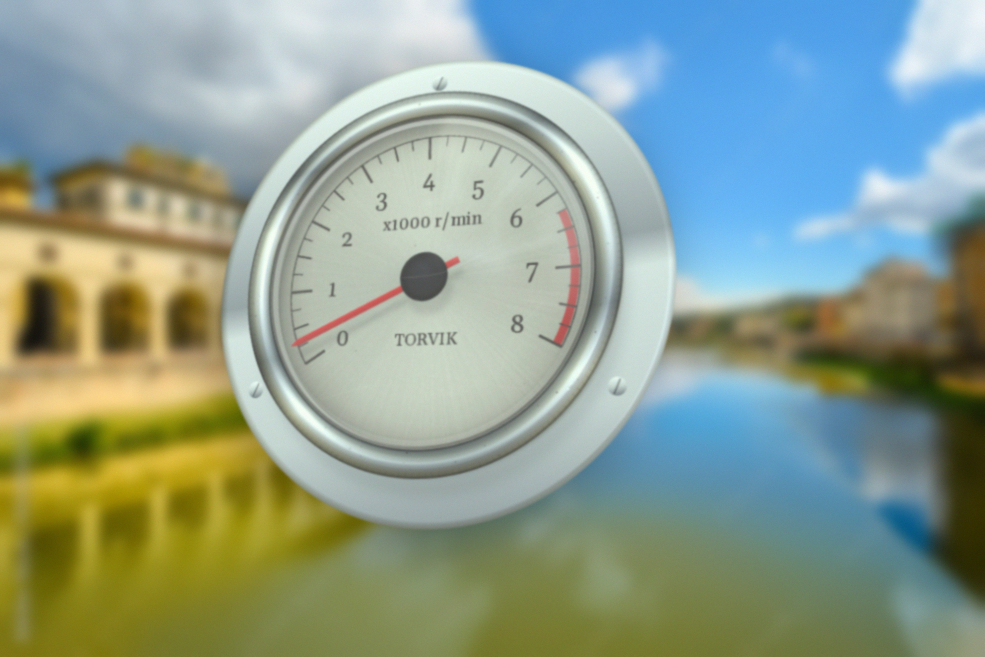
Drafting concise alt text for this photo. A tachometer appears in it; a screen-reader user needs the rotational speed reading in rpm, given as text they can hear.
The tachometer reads 250 rpm
